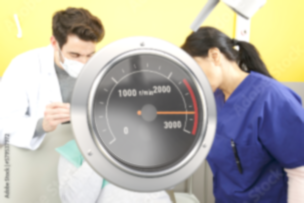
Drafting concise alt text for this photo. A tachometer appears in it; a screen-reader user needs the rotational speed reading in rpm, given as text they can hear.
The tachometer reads 2700 rpm
